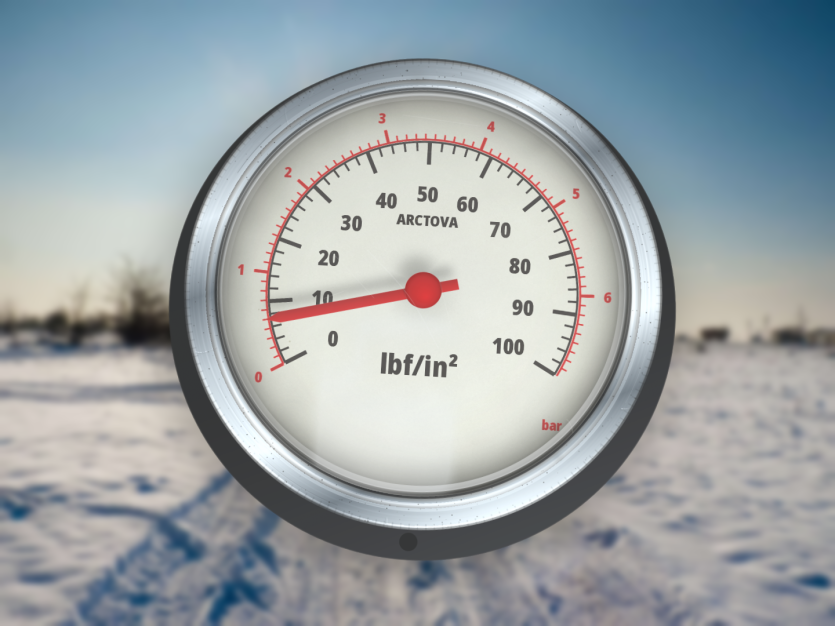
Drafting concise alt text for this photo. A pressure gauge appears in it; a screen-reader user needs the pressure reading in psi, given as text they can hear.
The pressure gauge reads 7 psi
